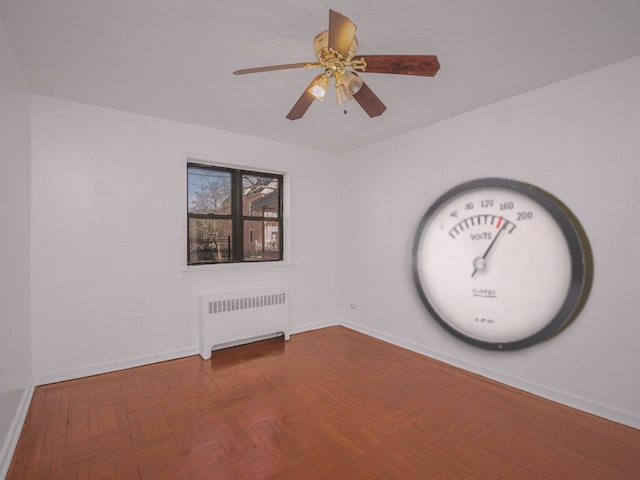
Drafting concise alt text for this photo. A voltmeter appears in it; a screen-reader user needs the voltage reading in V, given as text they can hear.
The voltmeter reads 180 V
